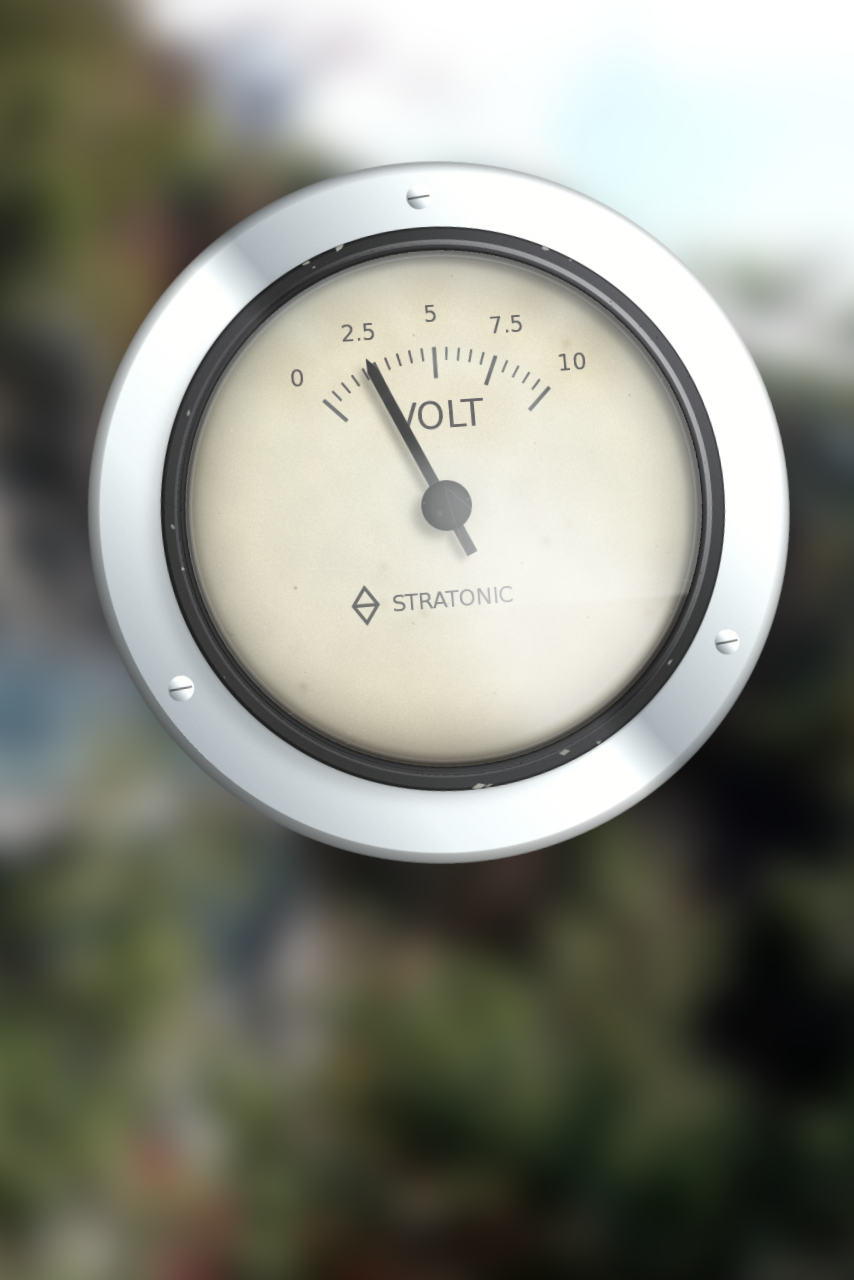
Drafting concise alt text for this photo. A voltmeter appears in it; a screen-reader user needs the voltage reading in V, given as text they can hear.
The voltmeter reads 2.25 V
